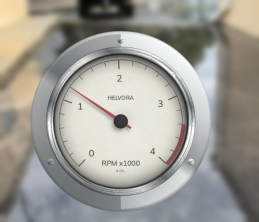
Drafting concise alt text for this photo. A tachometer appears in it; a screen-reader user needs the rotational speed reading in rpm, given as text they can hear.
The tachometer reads 1200 rpm
